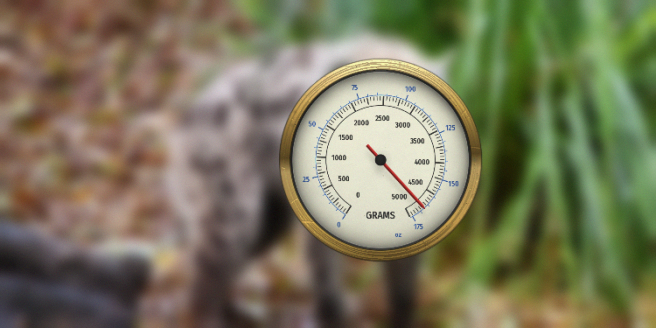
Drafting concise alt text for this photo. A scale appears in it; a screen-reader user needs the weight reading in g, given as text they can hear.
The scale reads 4750 g
